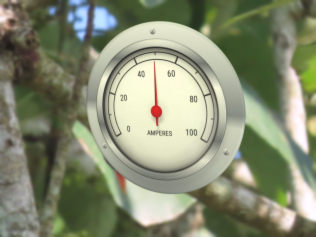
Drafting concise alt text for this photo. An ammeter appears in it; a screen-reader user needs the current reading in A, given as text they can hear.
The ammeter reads 50 A
